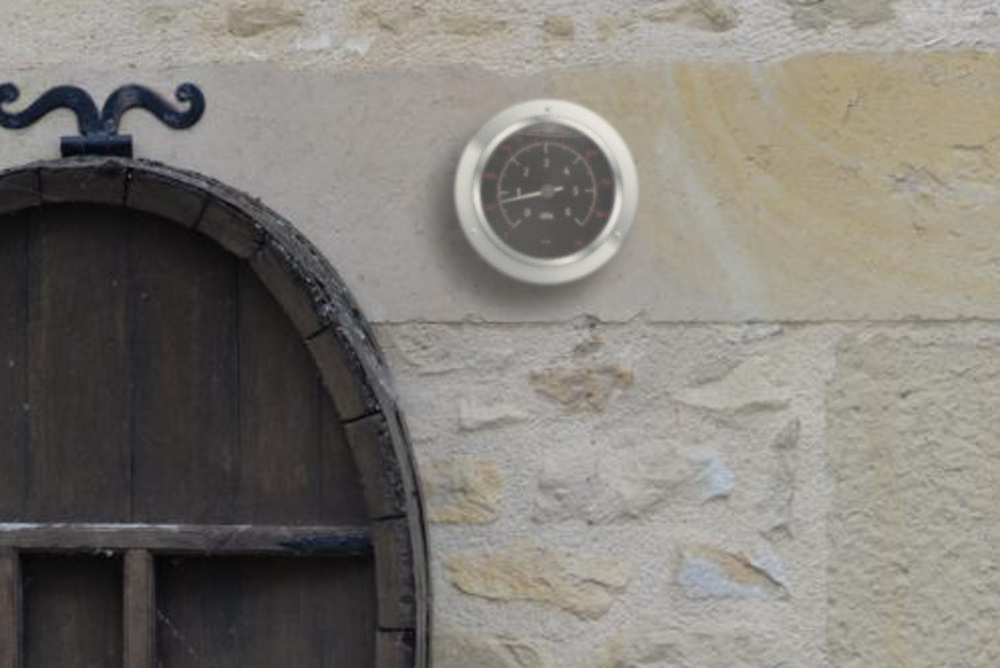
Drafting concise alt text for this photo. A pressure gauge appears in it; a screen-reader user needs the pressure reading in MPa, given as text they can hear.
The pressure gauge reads 0.75 MPa
